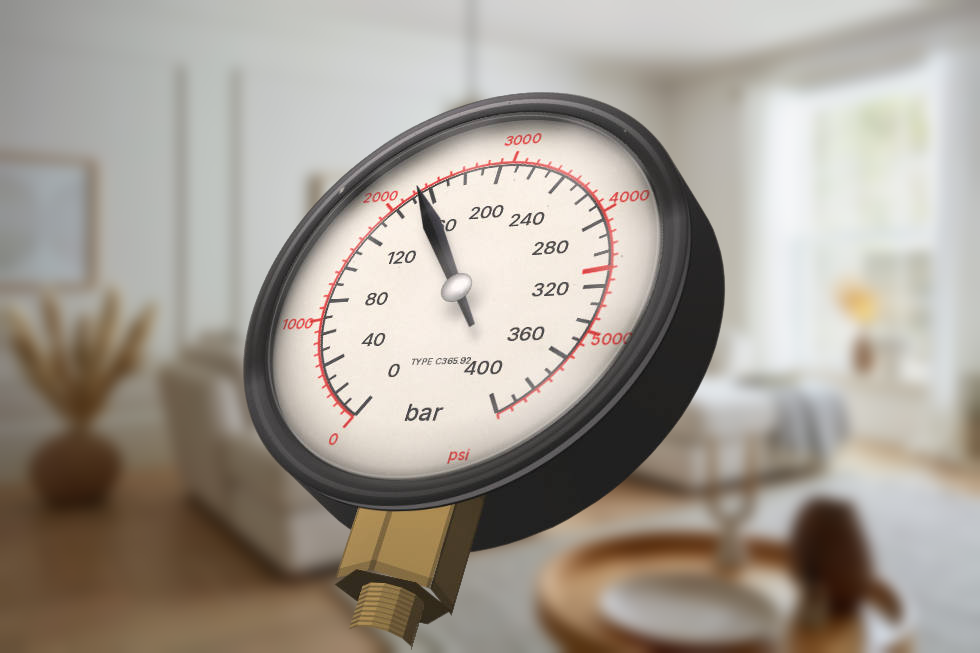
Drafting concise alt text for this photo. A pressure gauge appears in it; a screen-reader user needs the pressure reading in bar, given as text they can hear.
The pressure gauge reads 155 bar
